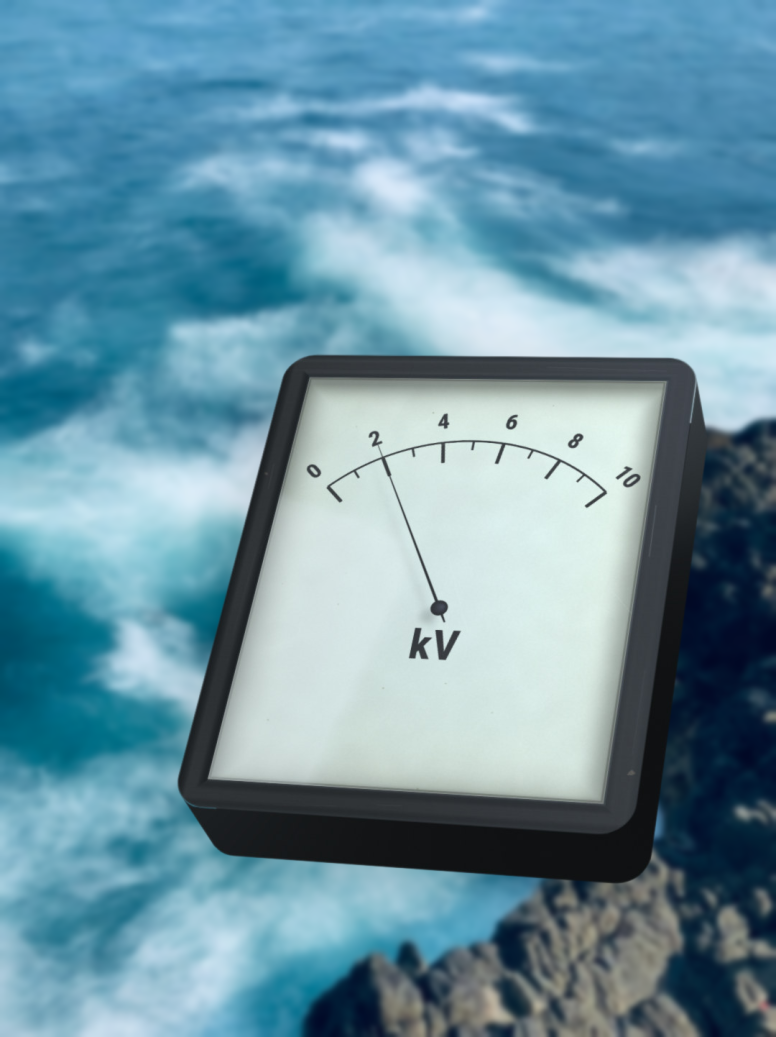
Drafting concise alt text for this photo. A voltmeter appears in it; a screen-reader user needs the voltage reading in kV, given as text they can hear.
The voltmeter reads 2 kV
